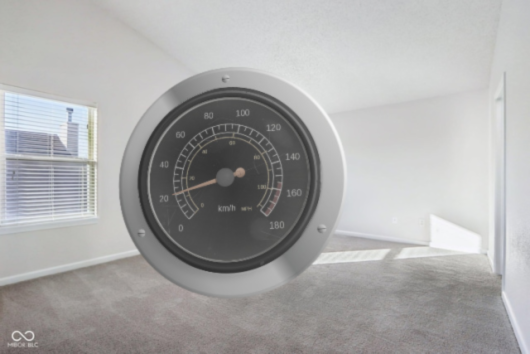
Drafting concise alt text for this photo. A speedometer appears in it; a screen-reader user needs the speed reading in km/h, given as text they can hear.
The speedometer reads 20 km/h
